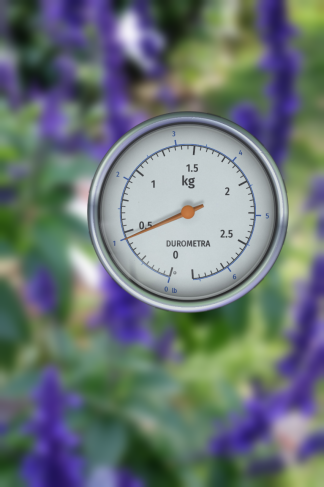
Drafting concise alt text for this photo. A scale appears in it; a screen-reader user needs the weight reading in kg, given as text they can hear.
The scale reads 0.45 kg
